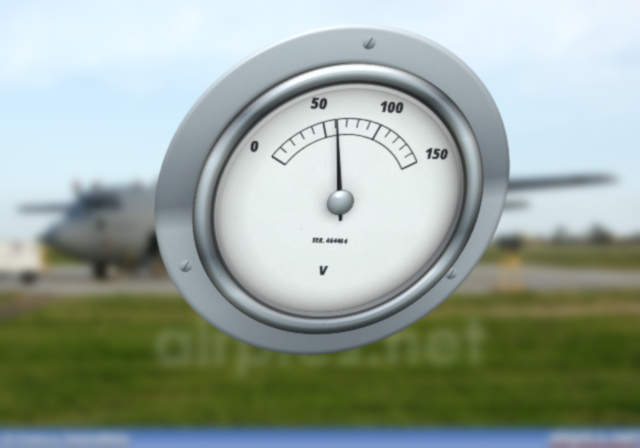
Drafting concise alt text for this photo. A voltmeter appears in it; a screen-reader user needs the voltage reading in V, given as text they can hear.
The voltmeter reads 60 V
